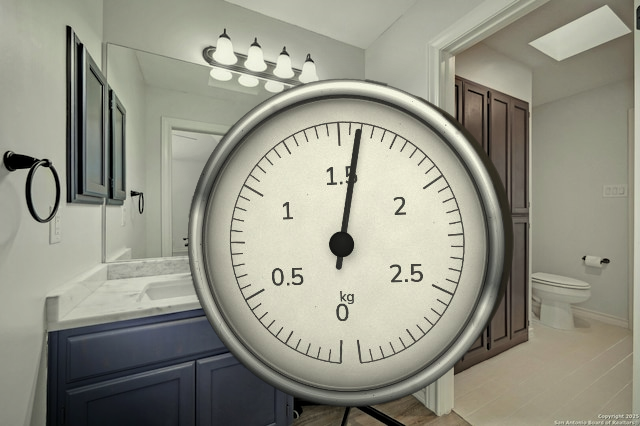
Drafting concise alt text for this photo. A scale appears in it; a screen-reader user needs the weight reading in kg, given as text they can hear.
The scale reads 1.6 kg
